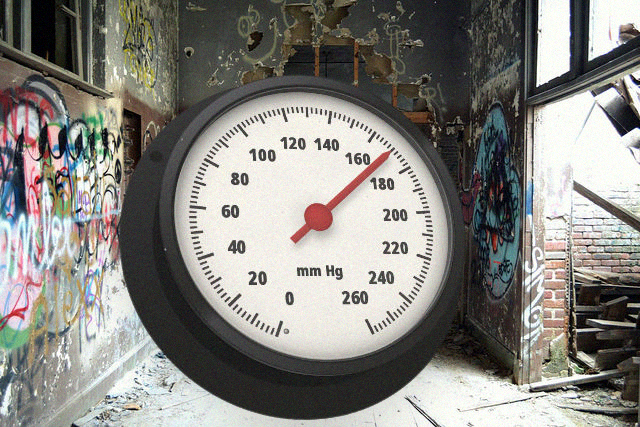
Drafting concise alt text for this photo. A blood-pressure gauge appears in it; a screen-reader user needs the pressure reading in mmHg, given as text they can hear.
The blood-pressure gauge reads 170 mmHg
